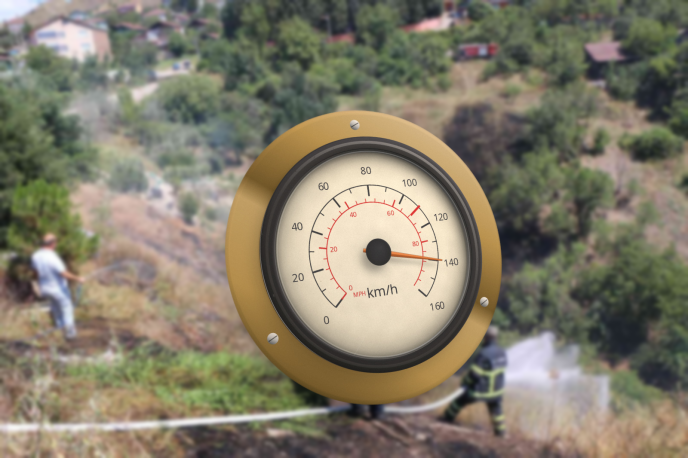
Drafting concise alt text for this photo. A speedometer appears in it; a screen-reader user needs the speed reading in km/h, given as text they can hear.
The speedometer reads 140 km/h
